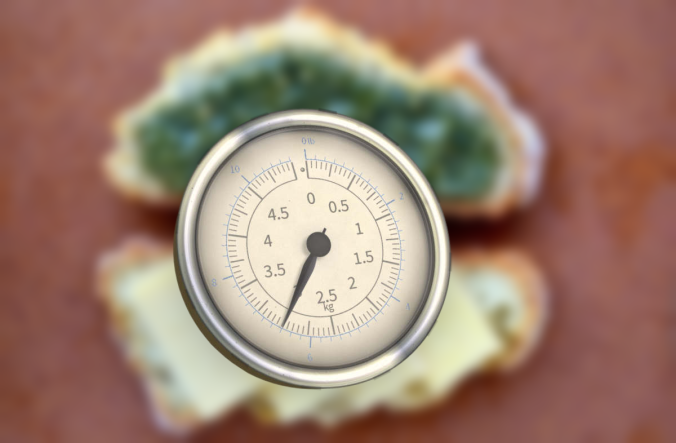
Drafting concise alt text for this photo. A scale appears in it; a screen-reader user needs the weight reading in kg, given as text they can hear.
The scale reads 3 kg
